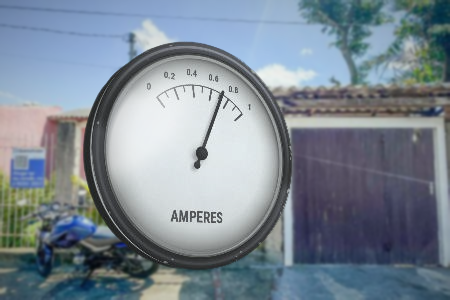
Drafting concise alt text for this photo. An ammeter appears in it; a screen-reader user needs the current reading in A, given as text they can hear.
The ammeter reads 0.7 A
